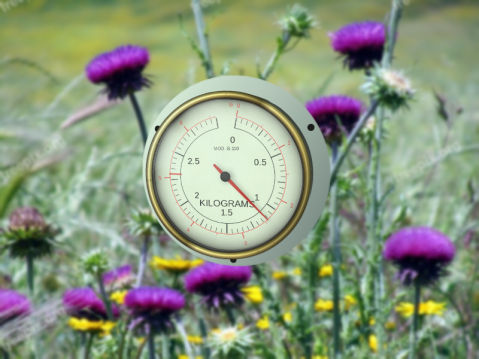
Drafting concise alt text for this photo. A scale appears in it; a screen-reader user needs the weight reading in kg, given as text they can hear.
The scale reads 1.1 kg
